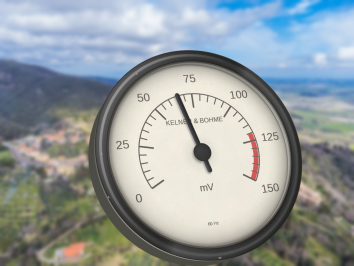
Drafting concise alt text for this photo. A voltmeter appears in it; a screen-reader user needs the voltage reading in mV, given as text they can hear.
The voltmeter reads 65 mV
